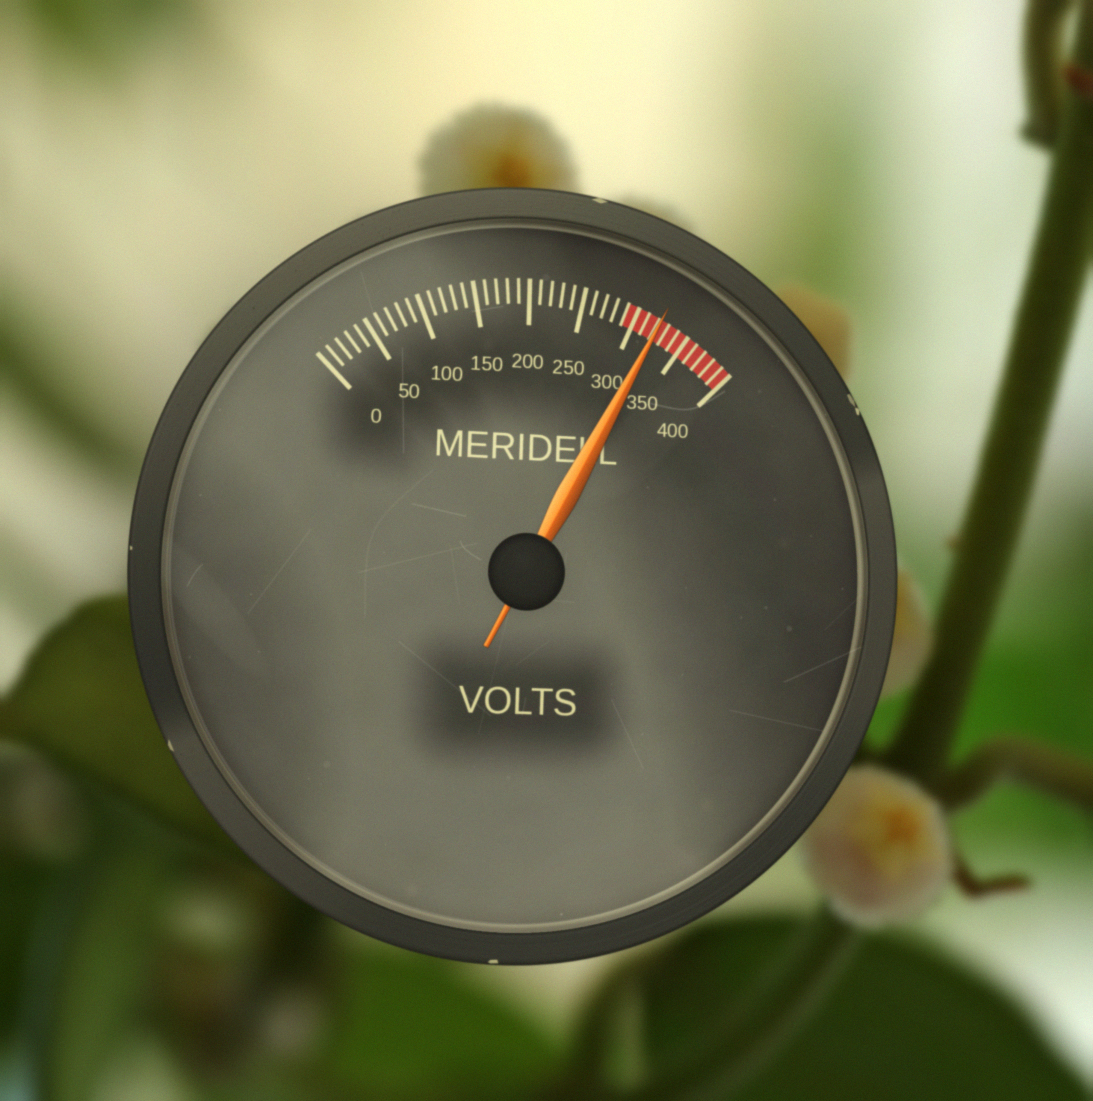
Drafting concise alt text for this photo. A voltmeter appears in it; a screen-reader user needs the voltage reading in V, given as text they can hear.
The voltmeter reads 320 V
